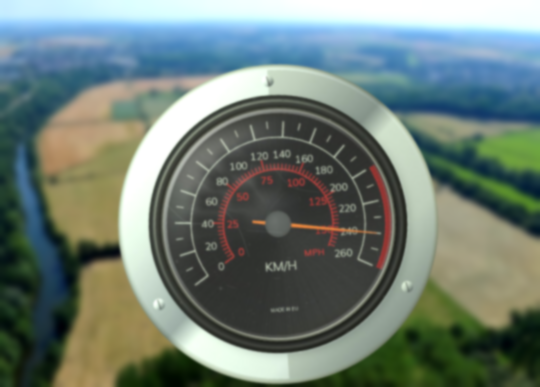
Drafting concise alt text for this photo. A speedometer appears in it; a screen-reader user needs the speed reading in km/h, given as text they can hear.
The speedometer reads 240 km/h
